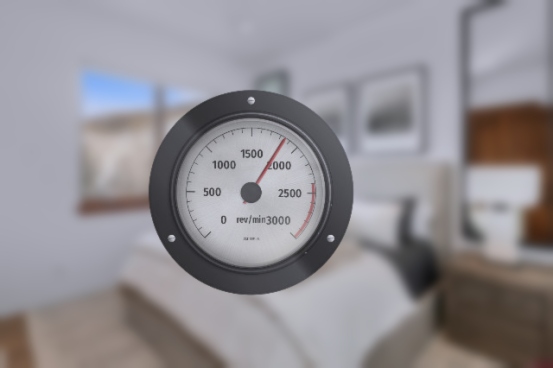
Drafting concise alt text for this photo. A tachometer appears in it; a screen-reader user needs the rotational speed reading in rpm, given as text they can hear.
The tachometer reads 1850 rpm
